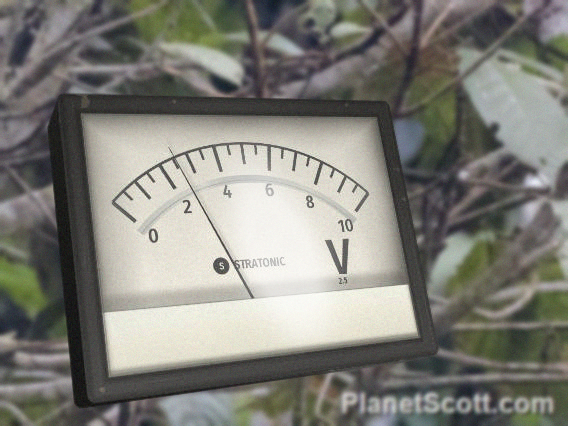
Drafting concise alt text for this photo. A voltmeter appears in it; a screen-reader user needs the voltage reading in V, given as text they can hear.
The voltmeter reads 2.5 V
